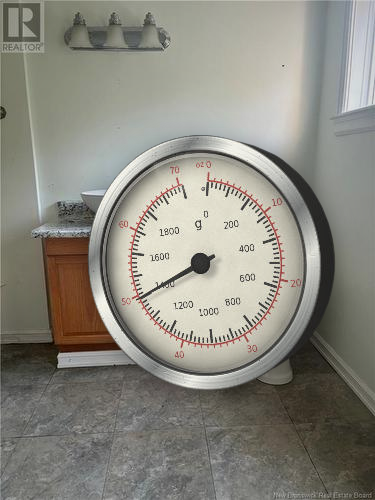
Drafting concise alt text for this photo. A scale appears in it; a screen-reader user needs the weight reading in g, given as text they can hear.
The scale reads 1400 g
